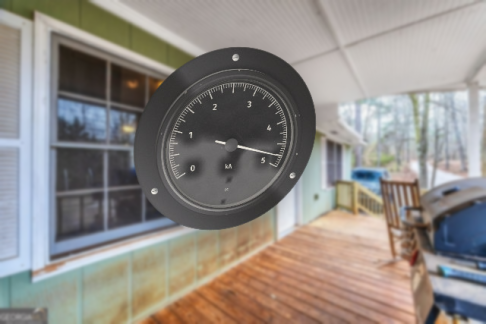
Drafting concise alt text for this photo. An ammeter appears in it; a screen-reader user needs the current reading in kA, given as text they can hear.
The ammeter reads 4.75 kA
